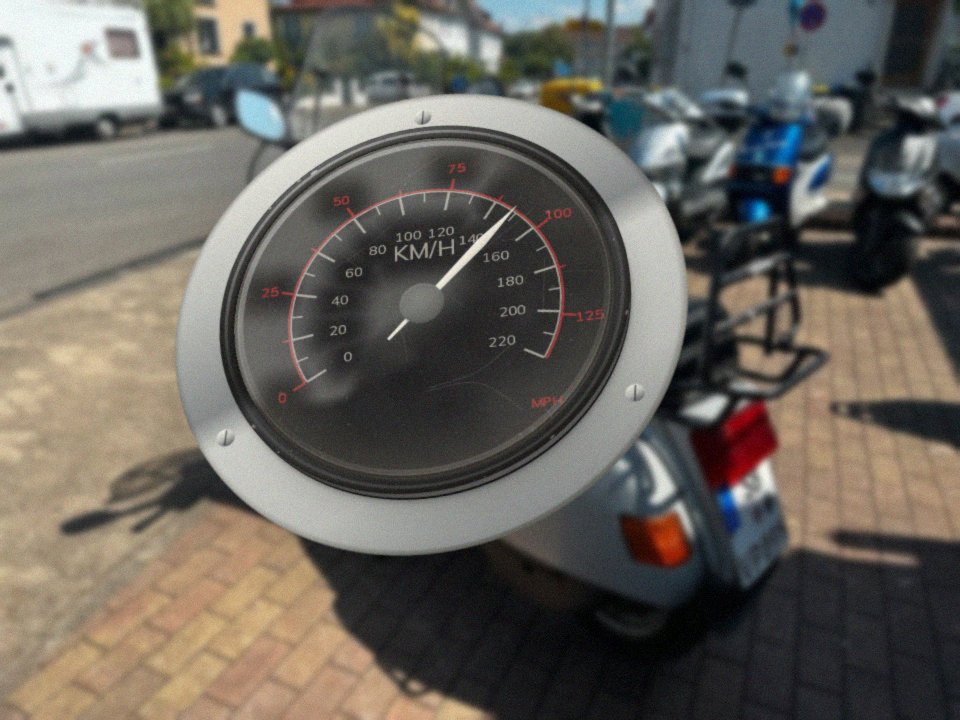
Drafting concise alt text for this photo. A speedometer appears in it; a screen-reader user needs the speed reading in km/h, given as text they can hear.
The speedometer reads 150 km/h
